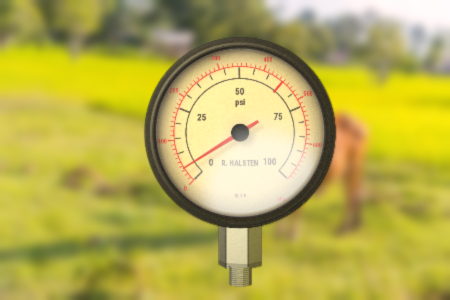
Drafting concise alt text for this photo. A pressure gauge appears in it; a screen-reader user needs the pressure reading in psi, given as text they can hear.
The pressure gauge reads 5 psi
